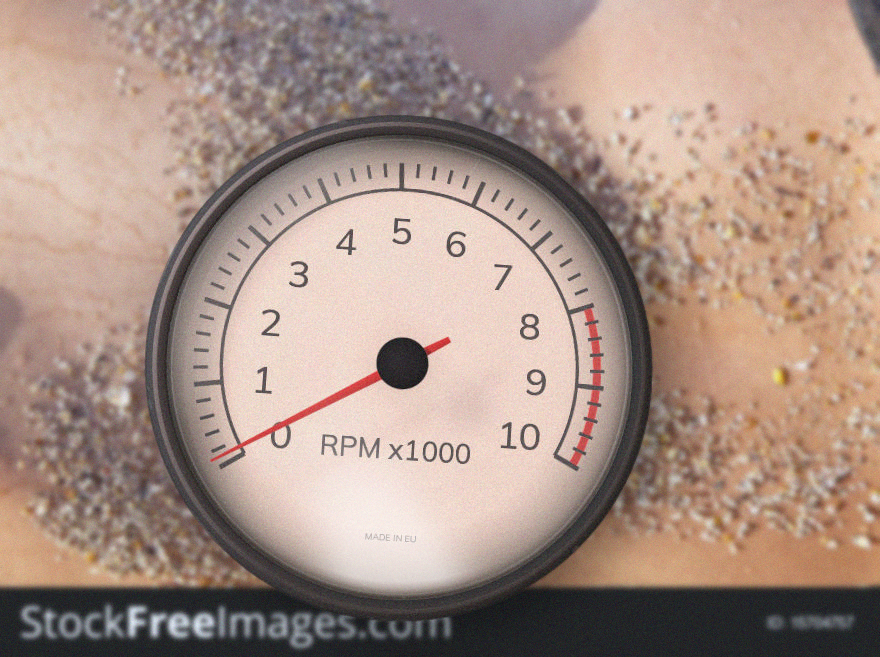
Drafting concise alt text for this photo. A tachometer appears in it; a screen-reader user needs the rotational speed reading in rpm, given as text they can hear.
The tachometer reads 100 rpm
